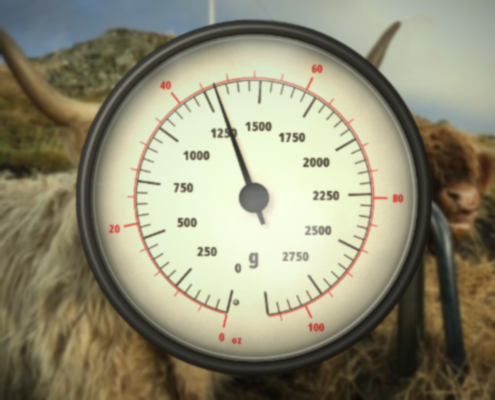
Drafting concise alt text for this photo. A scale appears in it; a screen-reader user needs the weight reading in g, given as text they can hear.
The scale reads 1300 g
